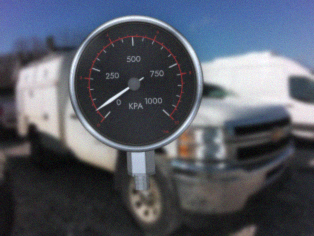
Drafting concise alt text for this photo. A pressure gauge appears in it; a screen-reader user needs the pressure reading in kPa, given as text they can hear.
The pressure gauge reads 50 kPa
